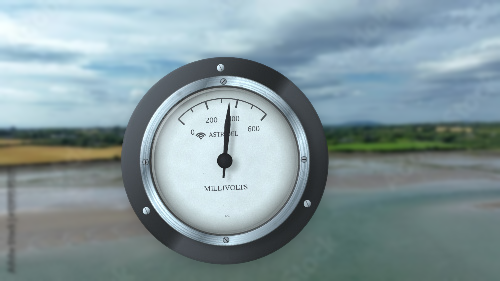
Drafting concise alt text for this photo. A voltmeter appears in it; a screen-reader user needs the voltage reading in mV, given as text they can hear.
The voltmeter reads 350 mV
